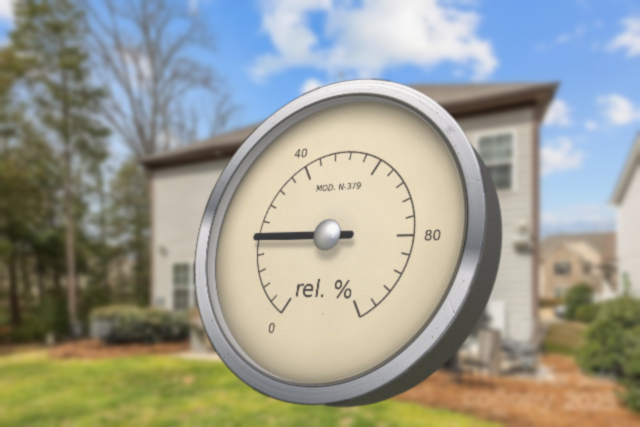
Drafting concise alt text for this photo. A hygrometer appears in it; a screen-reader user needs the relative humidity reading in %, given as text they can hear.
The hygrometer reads 20 %
